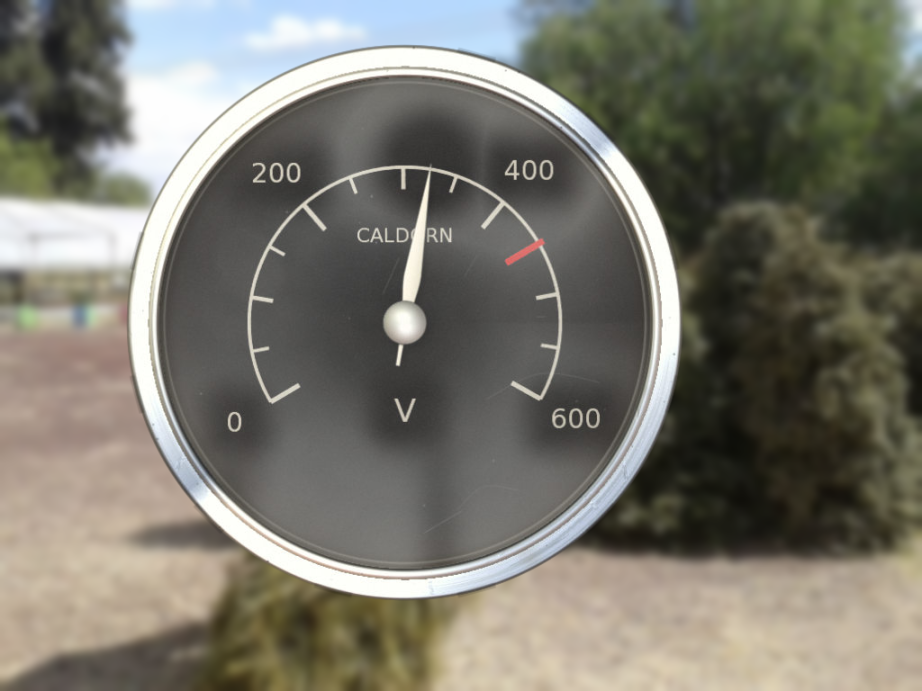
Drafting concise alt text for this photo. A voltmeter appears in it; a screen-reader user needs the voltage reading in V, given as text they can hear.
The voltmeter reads 325 V
